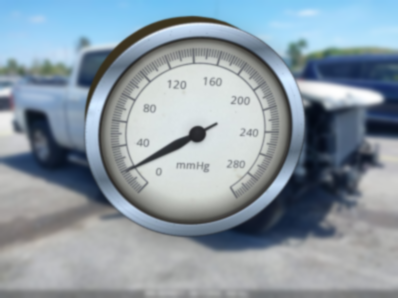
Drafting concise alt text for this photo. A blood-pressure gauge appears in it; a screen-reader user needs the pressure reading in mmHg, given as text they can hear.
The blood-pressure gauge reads 20 mmHg
